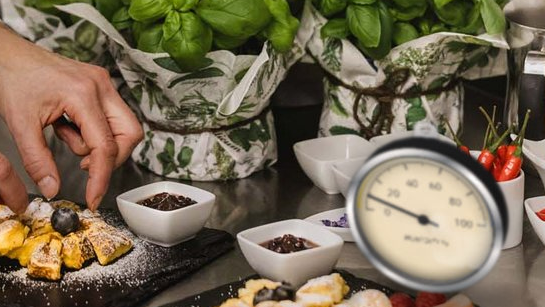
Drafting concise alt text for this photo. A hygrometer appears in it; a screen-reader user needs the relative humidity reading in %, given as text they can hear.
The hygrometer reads 10 %
